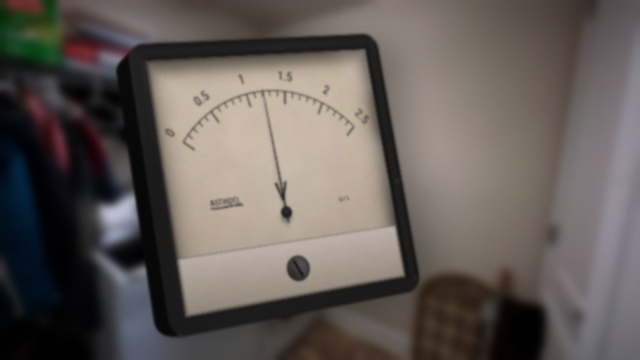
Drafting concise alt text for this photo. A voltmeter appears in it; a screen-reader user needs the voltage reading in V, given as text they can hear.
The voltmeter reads 1.2 V
